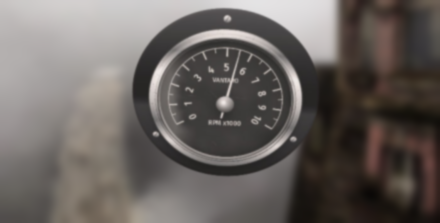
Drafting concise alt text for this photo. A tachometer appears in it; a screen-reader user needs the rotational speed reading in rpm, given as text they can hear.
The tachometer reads 5500 rpm
